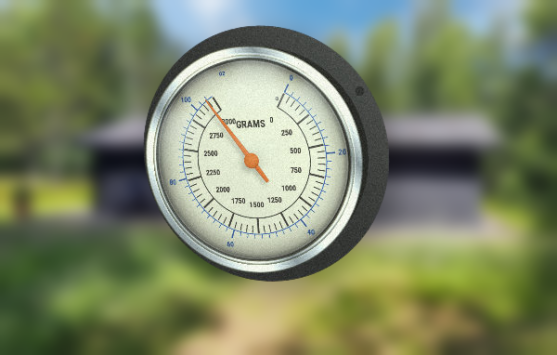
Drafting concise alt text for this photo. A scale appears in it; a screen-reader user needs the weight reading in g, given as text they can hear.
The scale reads 2950 g
